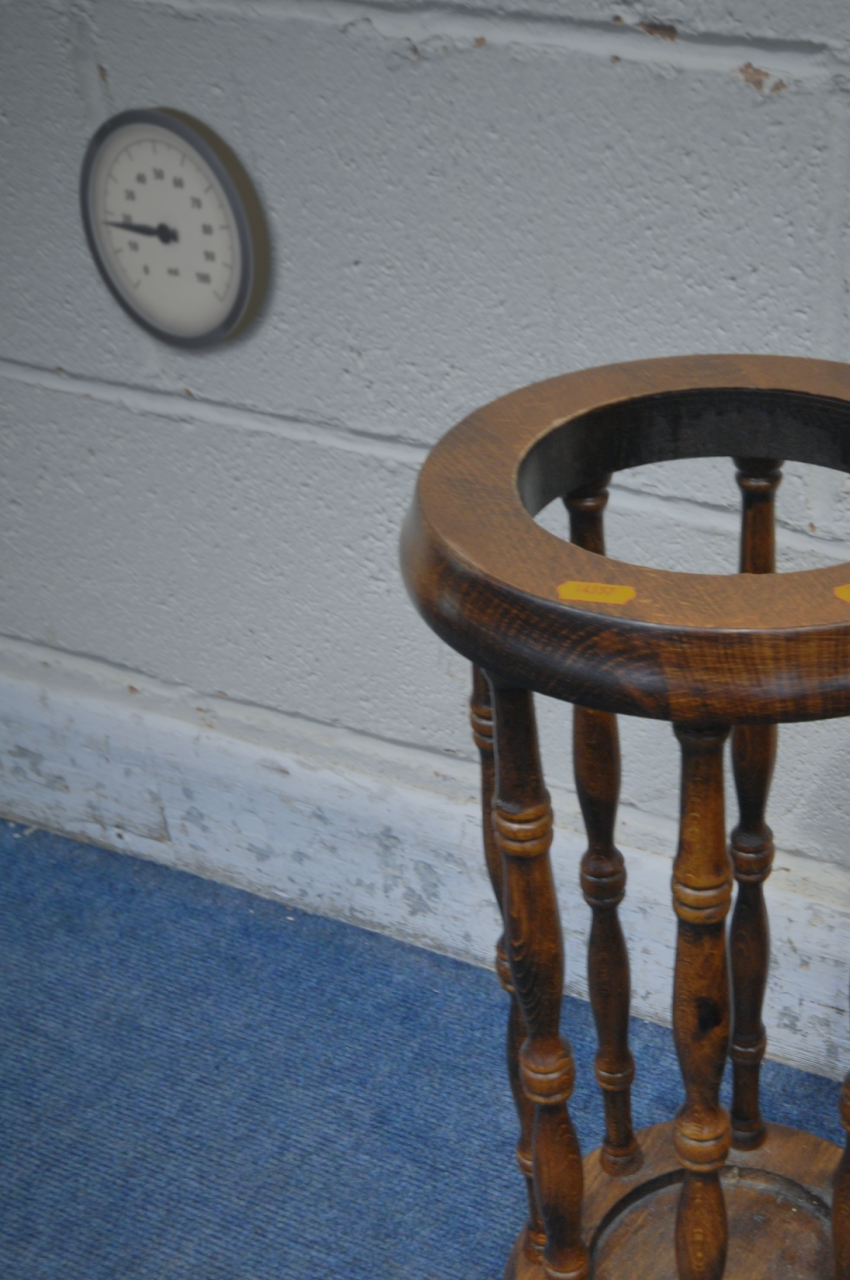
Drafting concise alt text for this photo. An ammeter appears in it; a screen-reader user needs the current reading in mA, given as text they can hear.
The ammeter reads 17.5 mA
